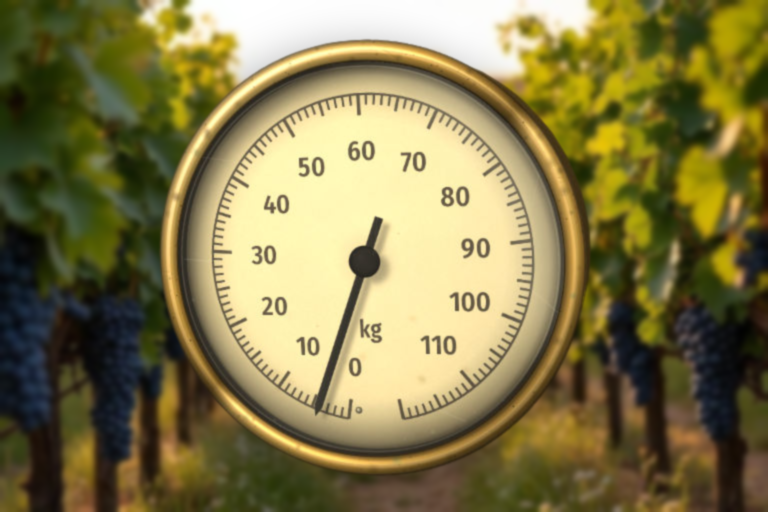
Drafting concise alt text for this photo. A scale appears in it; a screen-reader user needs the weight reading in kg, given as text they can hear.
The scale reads 4 kg
